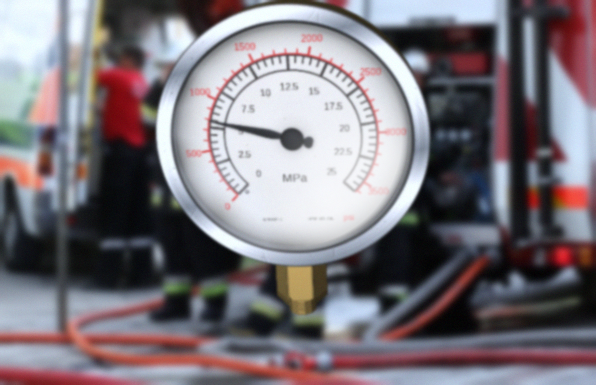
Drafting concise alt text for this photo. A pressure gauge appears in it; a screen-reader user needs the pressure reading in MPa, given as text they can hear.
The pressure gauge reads 5.5 MPa
